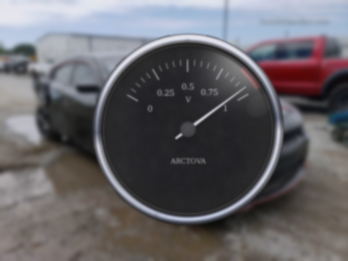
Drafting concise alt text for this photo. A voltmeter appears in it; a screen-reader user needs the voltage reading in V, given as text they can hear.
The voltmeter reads 0.95 V
